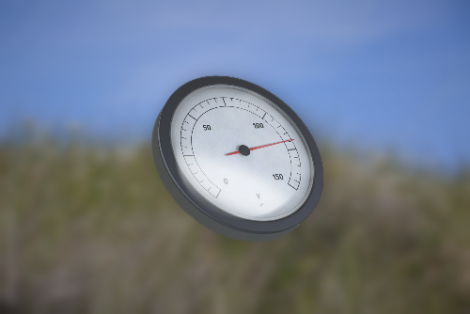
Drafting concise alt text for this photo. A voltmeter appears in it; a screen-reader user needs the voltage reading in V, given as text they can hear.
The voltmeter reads 120 V
